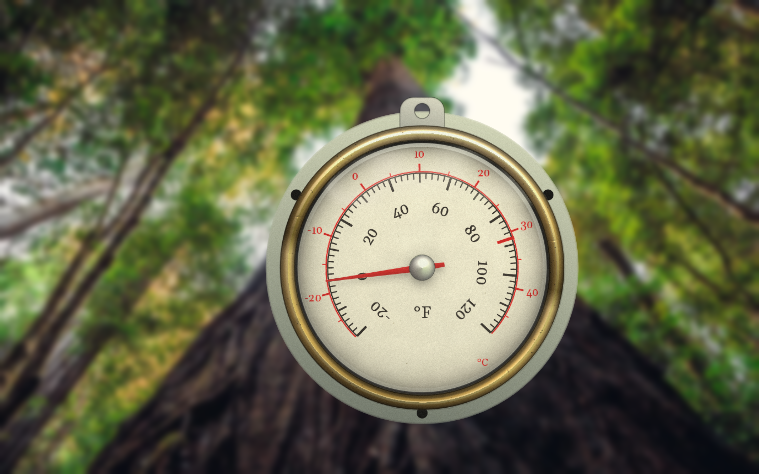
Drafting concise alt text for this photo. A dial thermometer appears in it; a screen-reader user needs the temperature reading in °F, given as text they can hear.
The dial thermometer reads 0 °F
